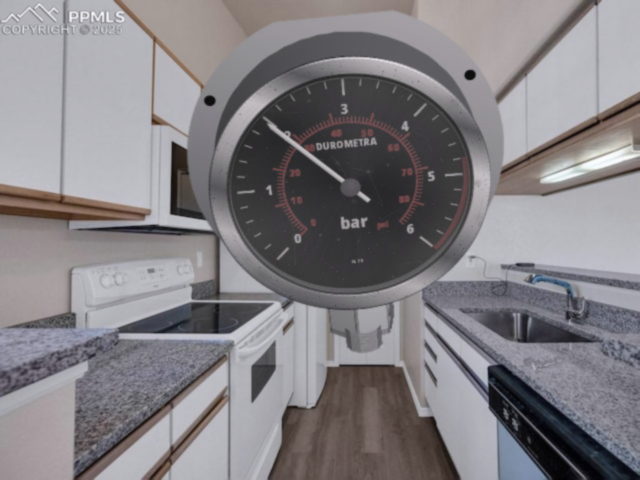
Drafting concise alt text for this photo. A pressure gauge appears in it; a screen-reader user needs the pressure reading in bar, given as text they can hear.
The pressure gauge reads 2 bar
